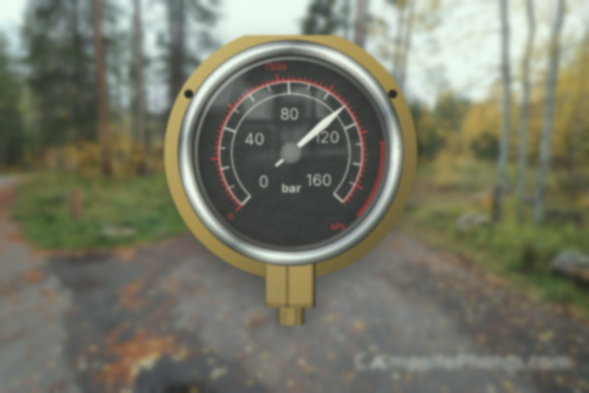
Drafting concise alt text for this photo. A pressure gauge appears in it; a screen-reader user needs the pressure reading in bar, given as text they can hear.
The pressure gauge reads 110 bar
